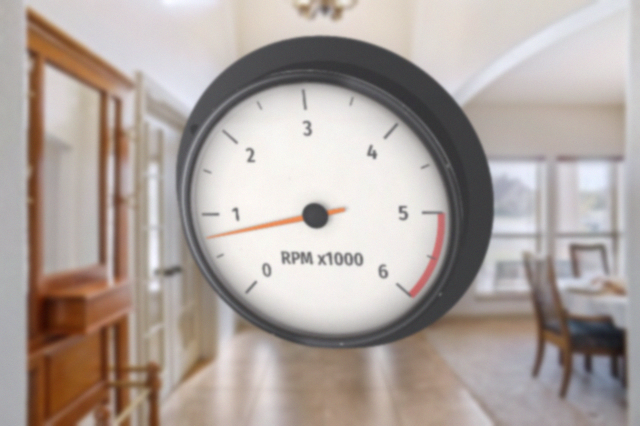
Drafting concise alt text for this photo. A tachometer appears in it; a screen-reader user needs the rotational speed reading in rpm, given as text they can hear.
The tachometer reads 750 rpm
